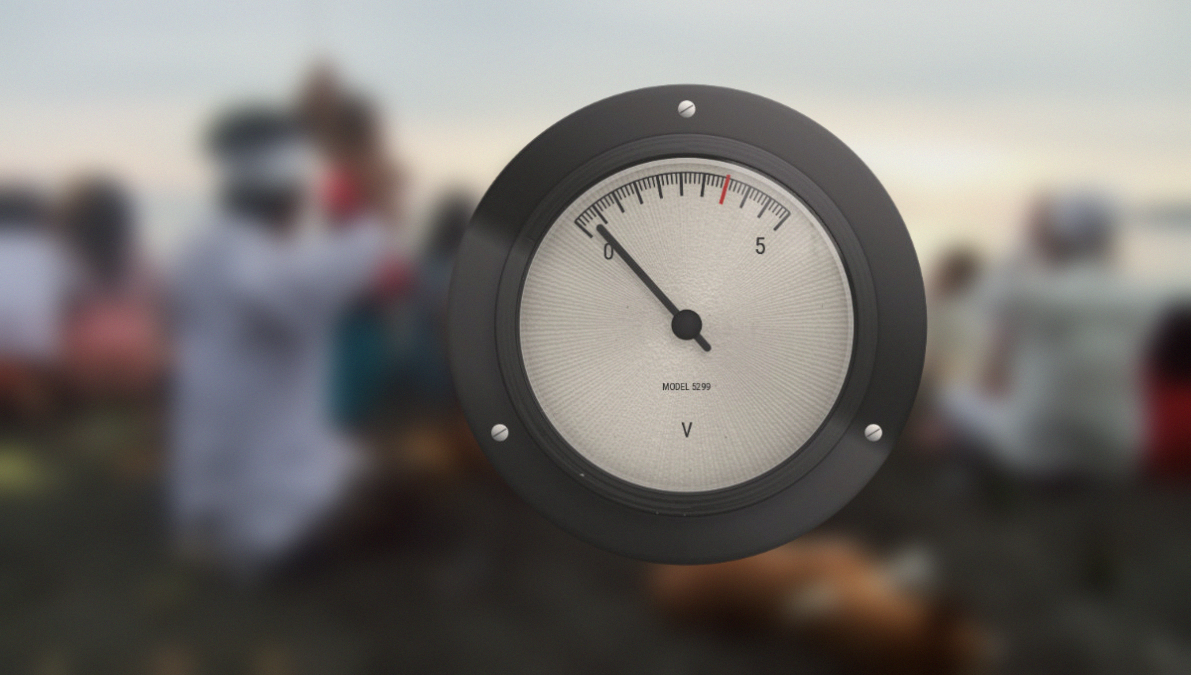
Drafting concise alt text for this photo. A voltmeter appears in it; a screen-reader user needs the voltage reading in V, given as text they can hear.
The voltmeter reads 0.3 V
